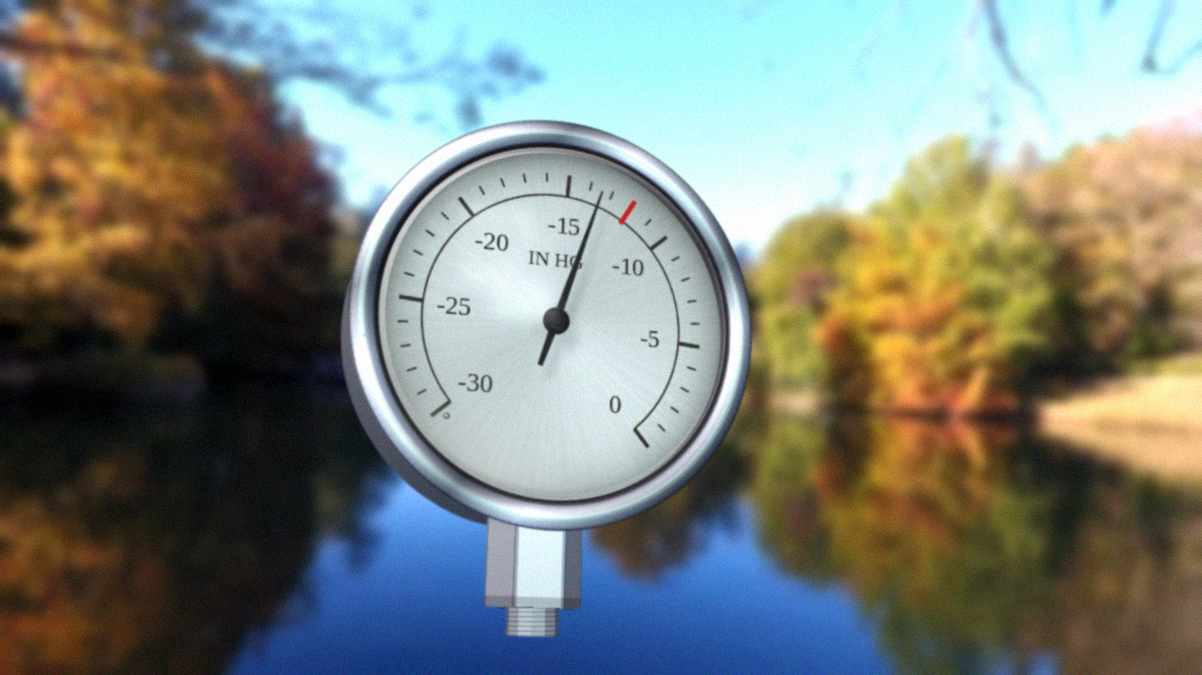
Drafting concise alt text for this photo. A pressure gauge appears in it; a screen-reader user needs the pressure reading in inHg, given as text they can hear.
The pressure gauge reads -13.5 inHg
